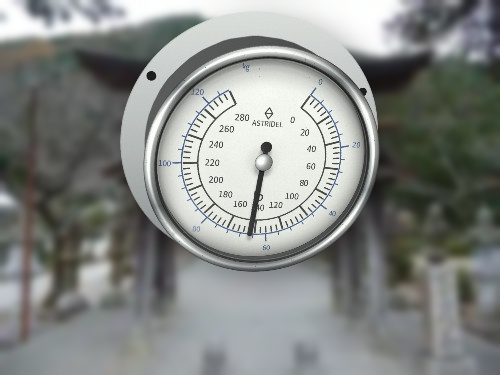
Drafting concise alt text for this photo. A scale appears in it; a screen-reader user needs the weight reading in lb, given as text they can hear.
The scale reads 144 lb
